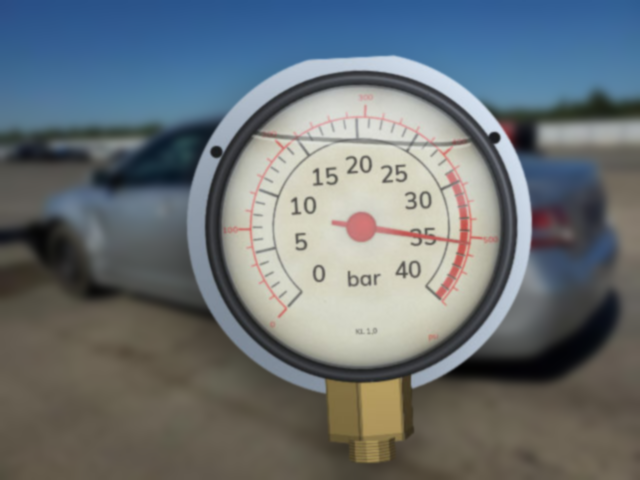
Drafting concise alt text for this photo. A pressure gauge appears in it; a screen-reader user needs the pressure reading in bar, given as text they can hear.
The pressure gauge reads 35 bar
